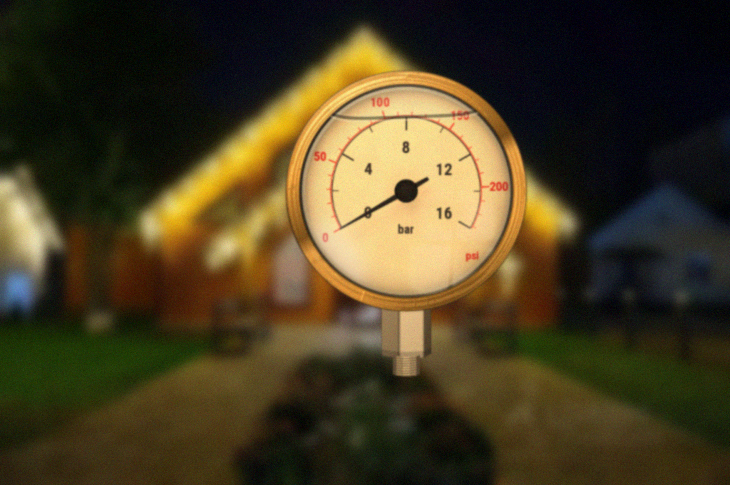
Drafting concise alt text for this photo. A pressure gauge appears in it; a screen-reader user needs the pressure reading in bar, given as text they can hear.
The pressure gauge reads 0 bar
